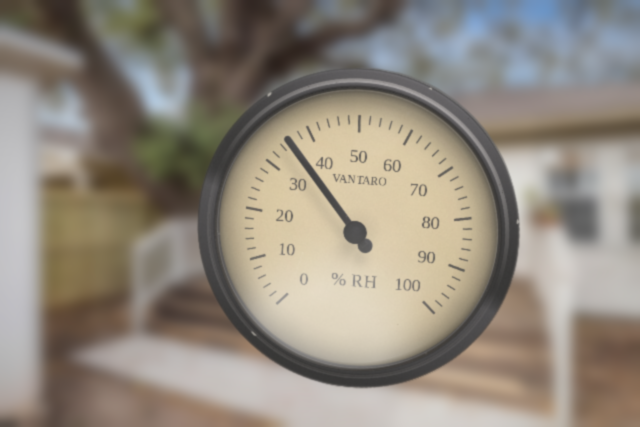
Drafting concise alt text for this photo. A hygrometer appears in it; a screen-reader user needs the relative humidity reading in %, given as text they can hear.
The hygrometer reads 36 %
